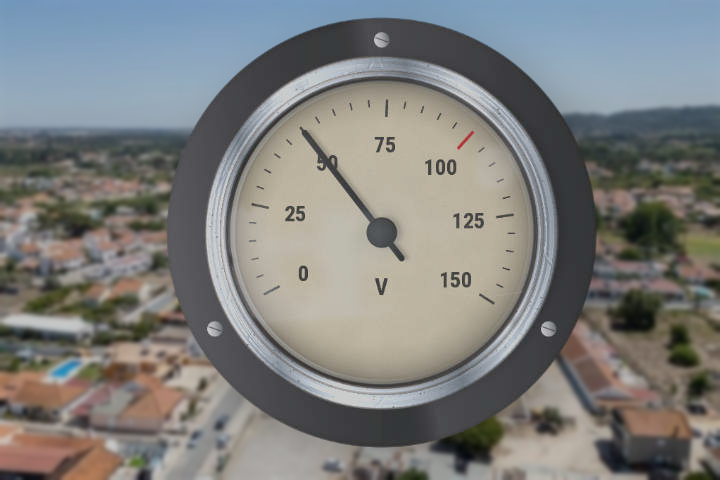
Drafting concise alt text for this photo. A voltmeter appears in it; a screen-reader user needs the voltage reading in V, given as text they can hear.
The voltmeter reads 50 V
